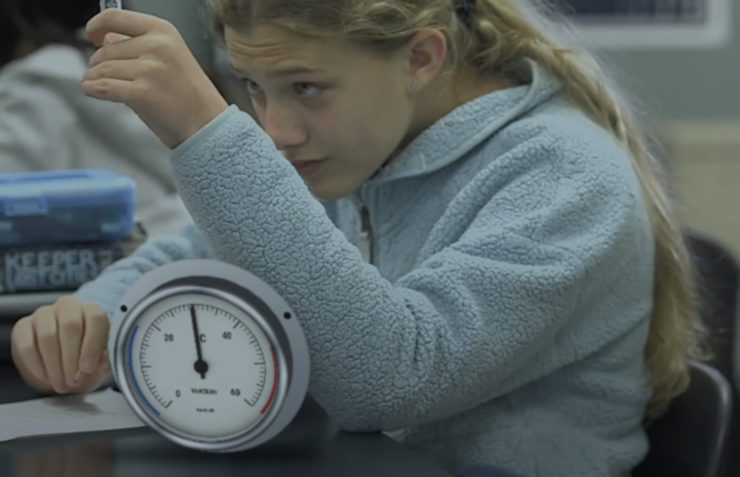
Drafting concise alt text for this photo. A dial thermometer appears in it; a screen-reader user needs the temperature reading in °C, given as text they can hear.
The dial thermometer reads 30 °C
